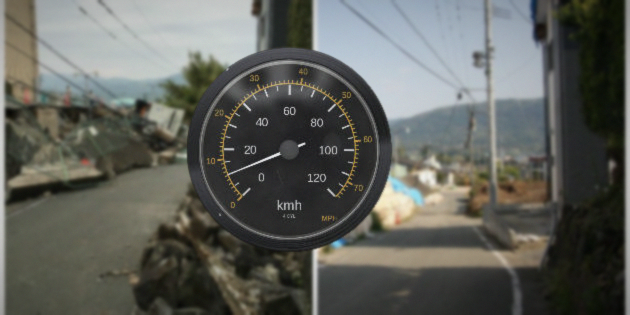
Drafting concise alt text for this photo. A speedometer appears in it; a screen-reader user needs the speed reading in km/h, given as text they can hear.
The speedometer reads 10 km/h
